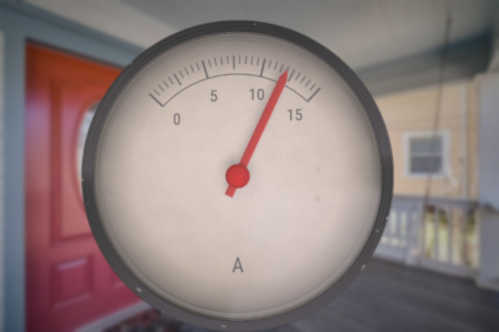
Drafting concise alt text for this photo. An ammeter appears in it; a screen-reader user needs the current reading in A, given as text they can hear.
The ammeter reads 12 A
